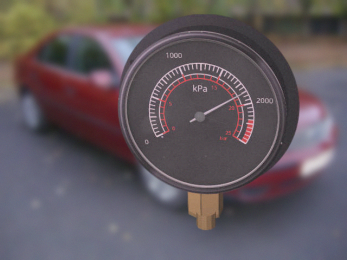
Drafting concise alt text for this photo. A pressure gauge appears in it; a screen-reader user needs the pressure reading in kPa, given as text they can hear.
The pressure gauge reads 1850 kPa
